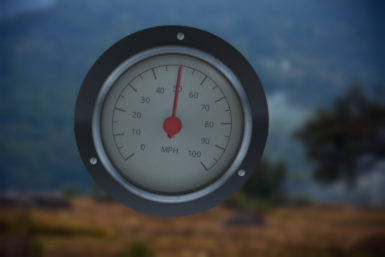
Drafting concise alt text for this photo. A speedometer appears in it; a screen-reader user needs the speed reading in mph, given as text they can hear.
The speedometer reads 50 mph
